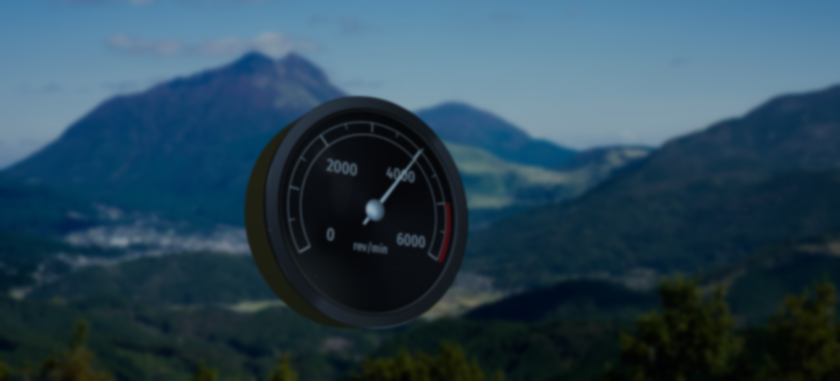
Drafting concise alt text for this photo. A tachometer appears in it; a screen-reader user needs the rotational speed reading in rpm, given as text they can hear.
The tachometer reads 4000 rpm
